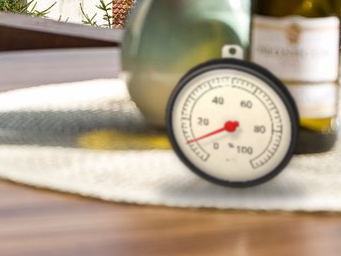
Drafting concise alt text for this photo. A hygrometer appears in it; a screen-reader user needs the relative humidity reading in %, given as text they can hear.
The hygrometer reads 10 %
